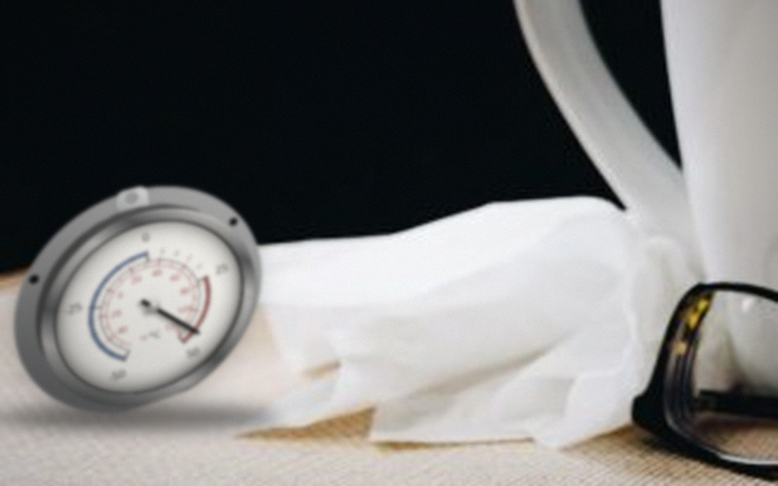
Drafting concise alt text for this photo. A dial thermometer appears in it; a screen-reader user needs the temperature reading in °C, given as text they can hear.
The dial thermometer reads 45 °C
